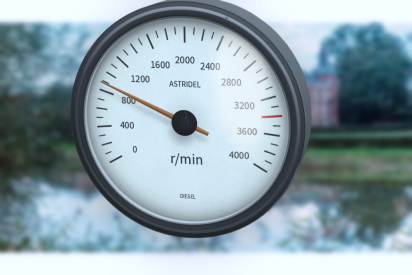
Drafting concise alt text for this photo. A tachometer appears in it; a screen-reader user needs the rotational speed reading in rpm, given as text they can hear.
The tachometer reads 900 rpm
